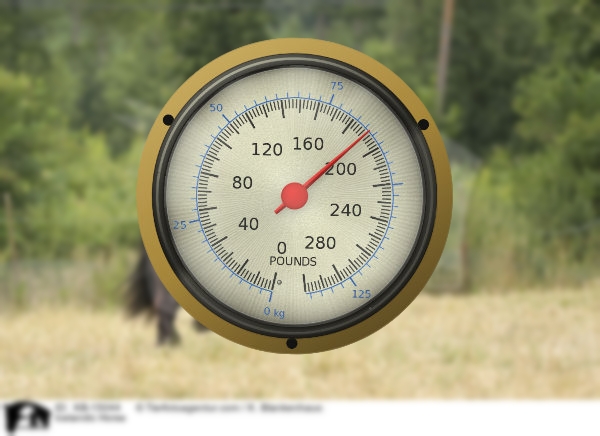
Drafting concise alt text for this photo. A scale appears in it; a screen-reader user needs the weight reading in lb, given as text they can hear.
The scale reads 190 lb
